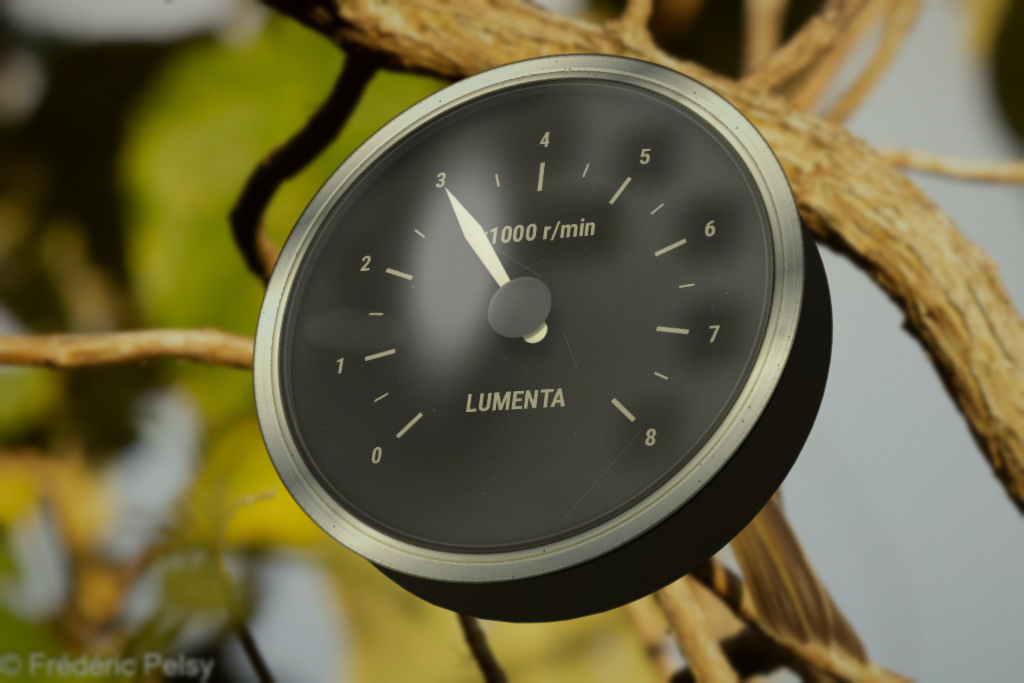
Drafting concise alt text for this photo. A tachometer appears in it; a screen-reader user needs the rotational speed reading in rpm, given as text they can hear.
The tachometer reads 3000 rpm
